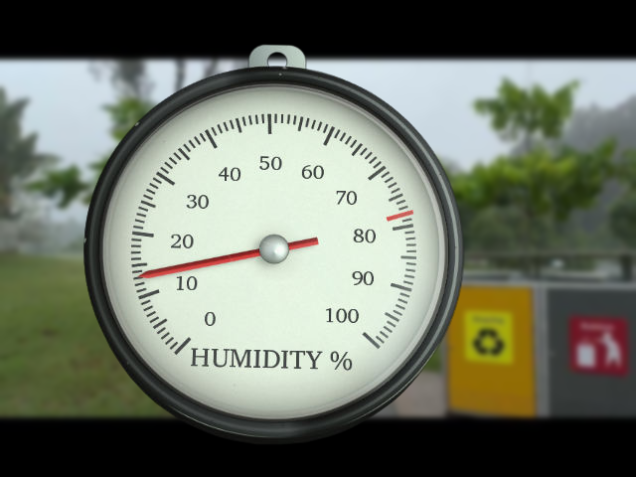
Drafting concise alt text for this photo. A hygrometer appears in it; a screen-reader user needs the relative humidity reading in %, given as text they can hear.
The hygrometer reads 13 %
